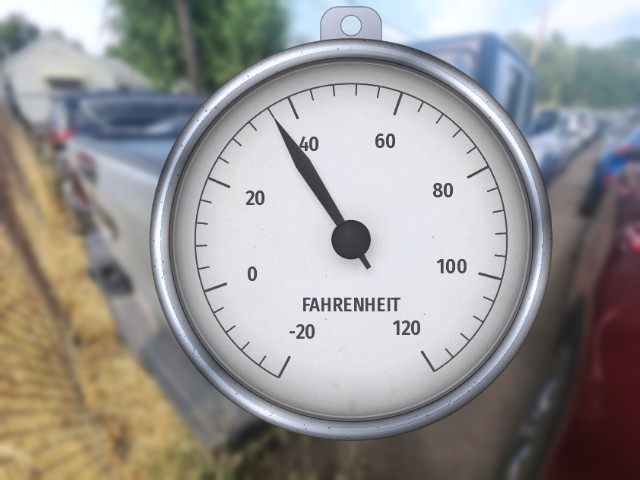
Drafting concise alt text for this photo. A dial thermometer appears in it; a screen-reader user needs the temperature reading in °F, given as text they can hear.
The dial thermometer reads 36 °F
